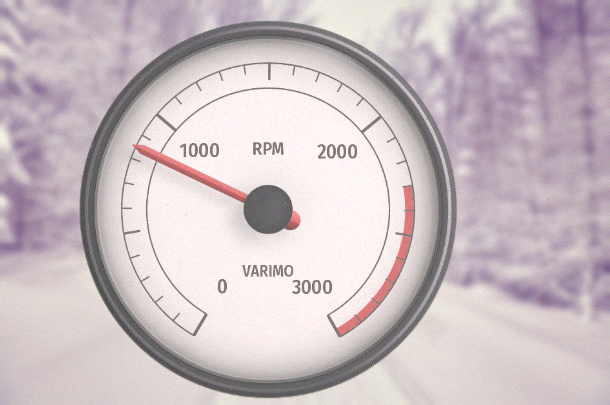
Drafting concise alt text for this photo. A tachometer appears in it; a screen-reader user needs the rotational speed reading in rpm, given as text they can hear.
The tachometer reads 850 rpm
